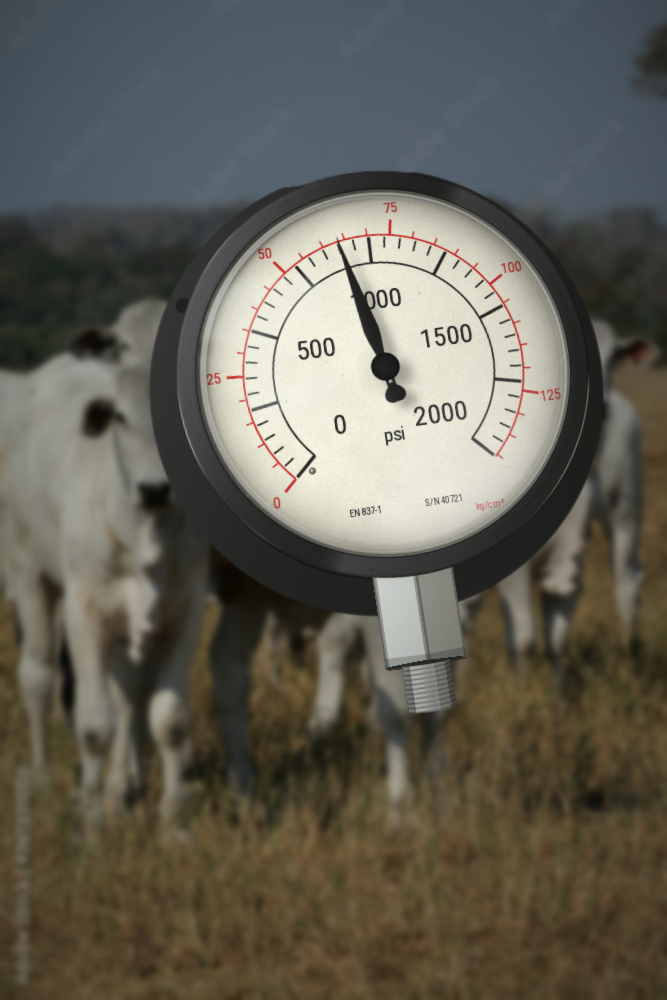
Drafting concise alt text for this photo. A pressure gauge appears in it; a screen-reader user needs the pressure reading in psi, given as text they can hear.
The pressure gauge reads 900 psi
